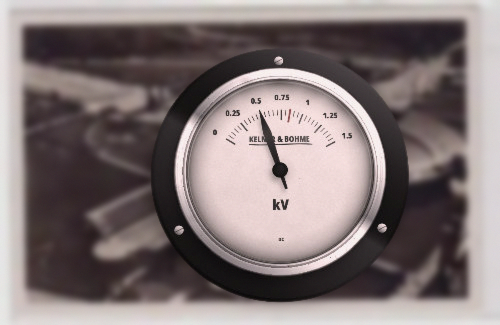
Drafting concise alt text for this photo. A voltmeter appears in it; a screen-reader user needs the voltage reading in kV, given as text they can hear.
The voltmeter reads 0.5 kV
